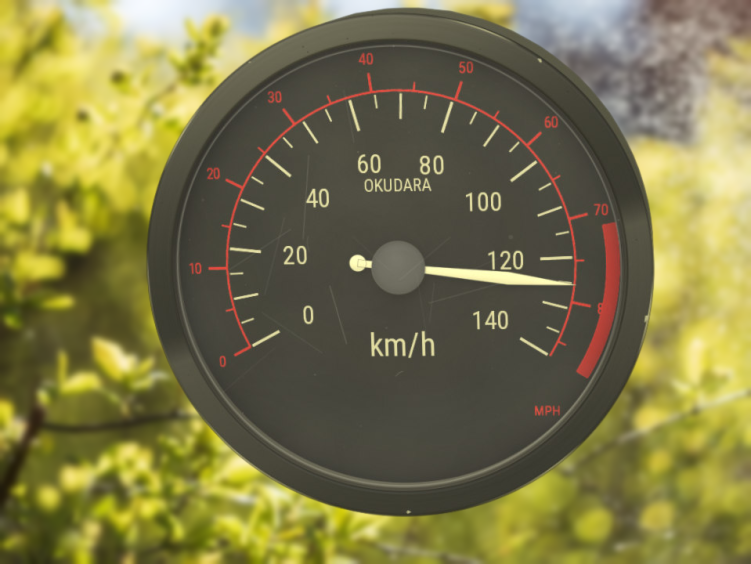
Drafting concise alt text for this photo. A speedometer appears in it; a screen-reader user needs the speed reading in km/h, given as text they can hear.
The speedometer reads 125 km/h
